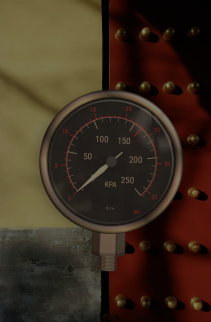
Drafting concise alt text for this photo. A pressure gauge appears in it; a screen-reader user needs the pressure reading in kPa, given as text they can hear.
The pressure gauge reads 0 kPa
